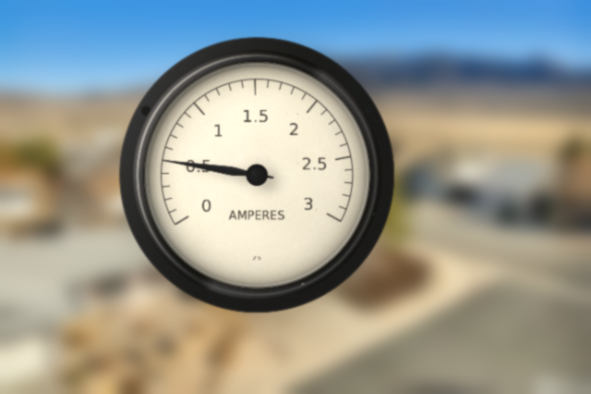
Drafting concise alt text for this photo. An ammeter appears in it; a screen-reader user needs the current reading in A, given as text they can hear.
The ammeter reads 0.5 A
